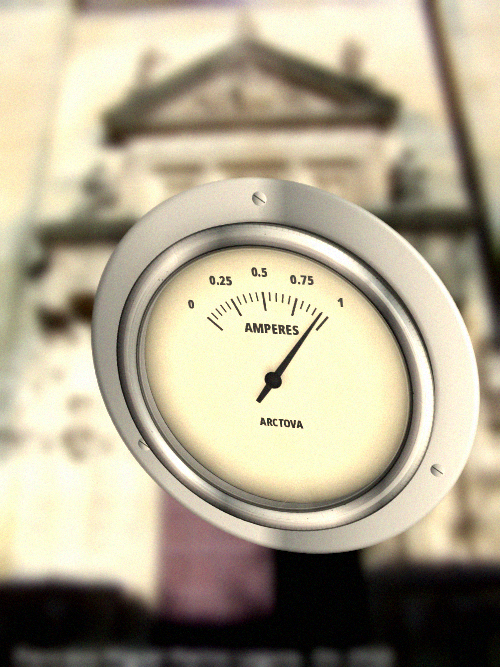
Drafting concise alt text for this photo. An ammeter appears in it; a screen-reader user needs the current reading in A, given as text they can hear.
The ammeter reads 0.95 A
